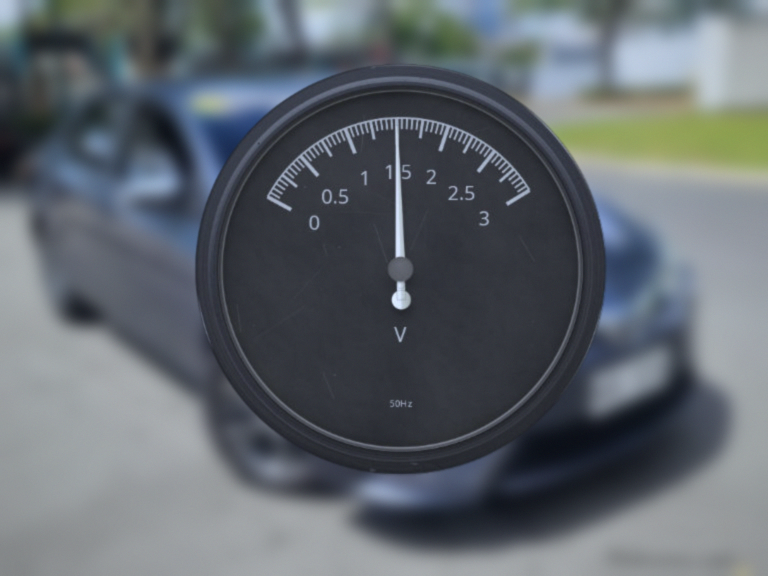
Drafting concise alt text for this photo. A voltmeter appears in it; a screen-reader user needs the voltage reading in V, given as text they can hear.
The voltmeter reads 1.5 V
